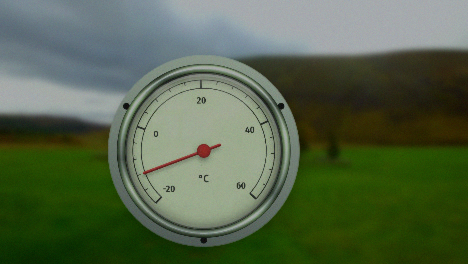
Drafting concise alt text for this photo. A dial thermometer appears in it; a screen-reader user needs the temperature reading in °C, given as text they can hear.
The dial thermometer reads -12 °C
